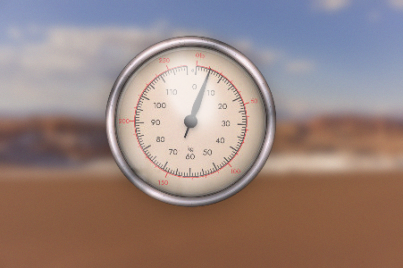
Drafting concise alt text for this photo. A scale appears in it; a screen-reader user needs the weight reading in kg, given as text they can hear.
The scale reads 5 kg
